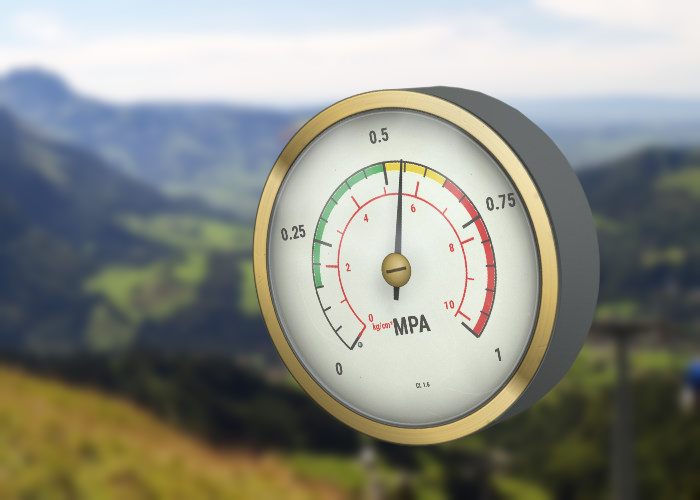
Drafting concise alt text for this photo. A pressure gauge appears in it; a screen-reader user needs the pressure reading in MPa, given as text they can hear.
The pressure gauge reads 0.55 MPa
